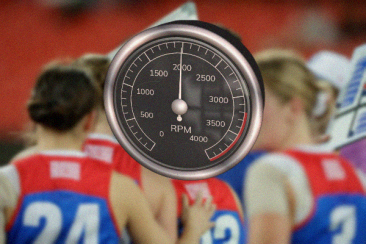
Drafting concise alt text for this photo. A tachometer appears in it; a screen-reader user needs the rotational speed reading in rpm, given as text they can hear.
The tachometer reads 2000 rpm
